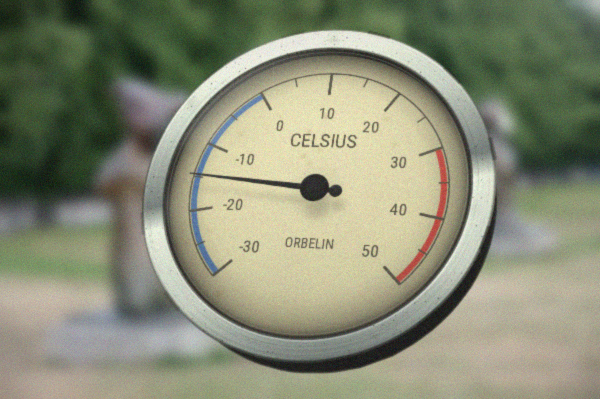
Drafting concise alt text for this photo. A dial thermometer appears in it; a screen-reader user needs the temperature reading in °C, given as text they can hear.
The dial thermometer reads -15 °C
